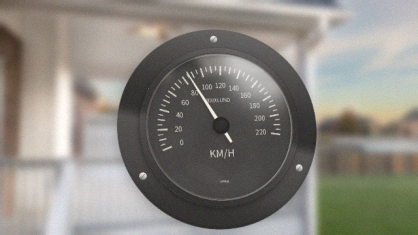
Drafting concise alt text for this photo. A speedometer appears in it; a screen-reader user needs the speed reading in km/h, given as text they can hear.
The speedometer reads 85 km/h
